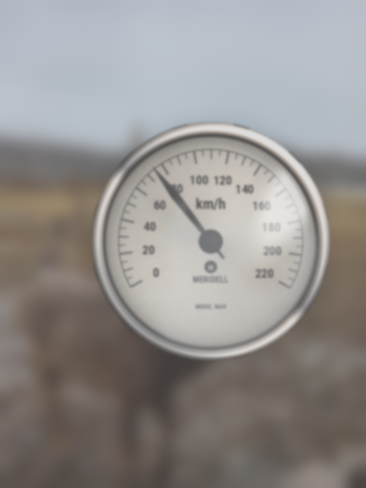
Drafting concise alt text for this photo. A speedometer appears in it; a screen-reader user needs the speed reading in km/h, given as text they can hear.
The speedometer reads 75 km/h
